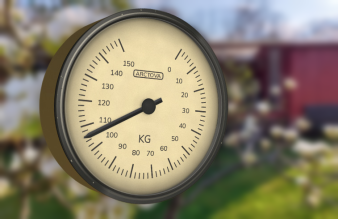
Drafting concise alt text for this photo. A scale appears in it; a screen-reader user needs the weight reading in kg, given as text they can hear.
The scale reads 106 kg
